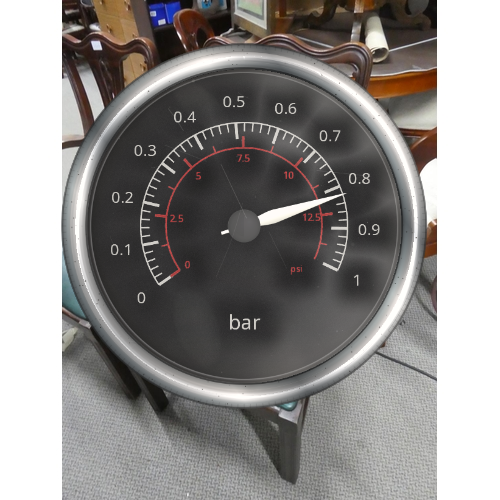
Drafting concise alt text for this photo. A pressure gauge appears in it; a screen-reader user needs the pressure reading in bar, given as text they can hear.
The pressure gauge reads 0.82 bar
